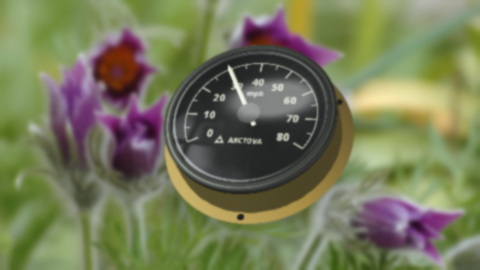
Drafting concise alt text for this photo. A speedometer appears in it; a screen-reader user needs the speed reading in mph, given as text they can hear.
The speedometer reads 30 mph
